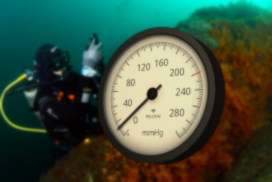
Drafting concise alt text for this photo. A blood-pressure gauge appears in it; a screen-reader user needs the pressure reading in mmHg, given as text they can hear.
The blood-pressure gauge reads 10 mmHg
